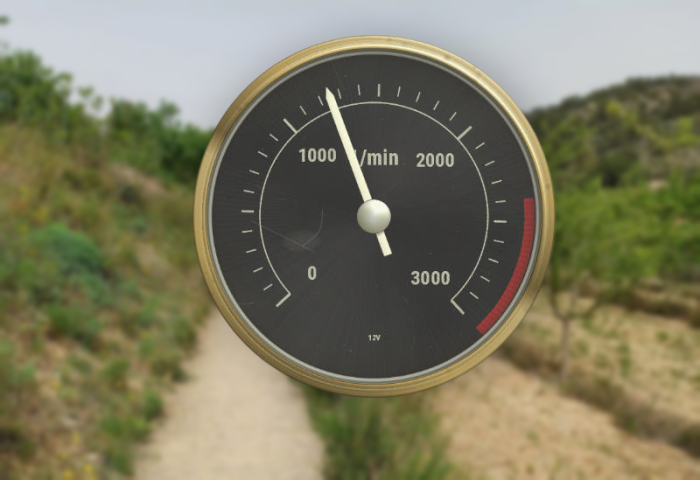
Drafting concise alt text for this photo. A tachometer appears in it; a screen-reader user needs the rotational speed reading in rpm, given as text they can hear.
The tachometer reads 1250 rpm
